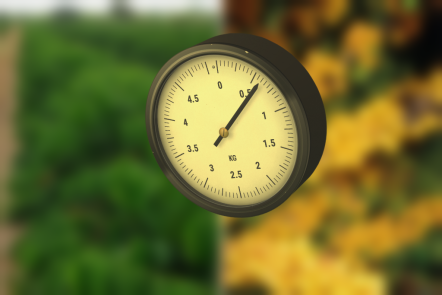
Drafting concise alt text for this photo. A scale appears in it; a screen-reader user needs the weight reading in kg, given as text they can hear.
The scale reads 0.6 kg
